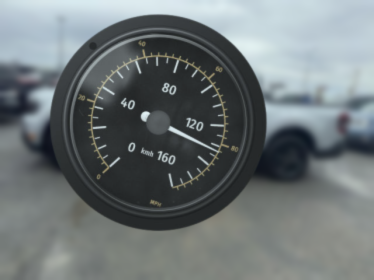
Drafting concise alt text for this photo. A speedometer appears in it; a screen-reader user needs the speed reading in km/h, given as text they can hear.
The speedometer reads 132.5 km/h
